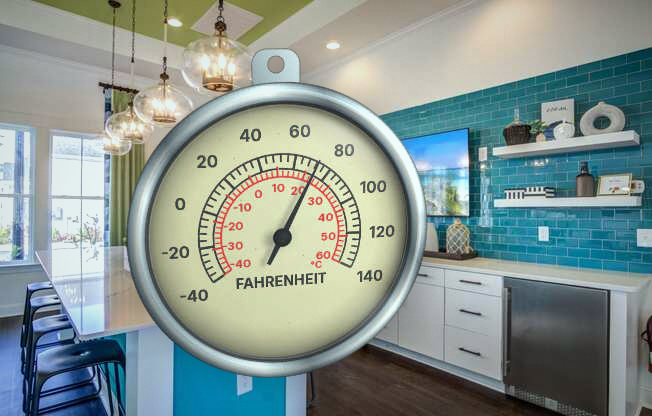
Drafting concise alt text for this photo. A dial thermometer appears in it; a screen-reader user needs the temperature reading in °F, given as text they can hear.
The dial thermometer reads 72 °F
